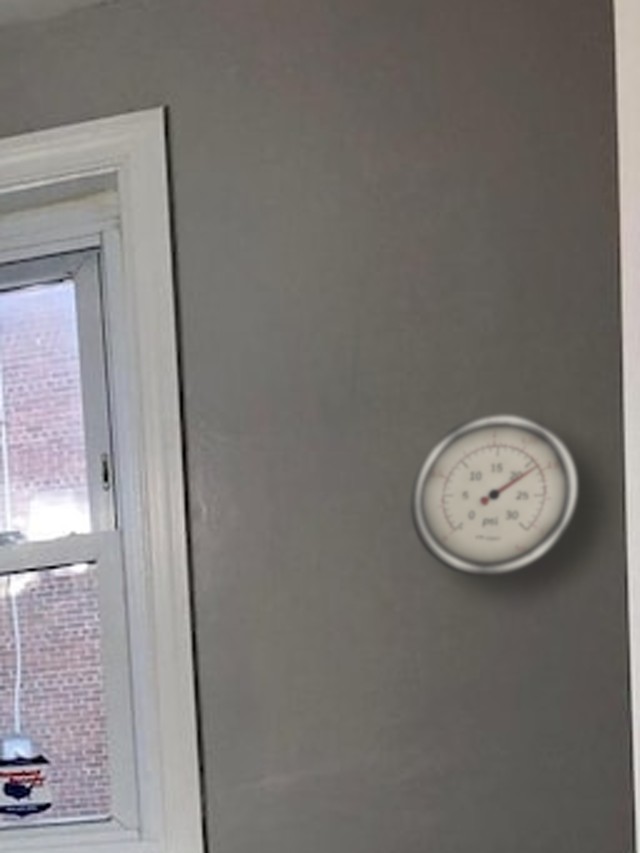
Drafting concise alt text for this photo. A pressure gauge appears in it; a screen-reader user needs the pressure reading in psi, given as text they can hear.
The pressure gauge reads 21 psi
